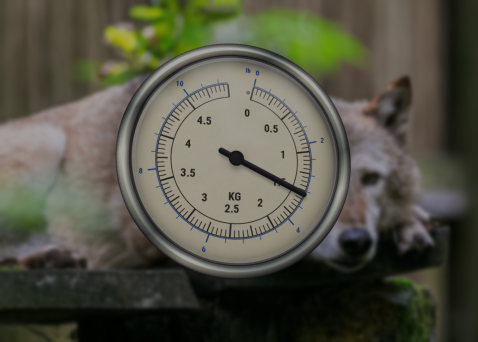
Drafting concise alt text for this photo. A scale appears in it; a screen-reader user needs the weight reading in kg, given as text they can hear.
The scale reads 1.5 kg
